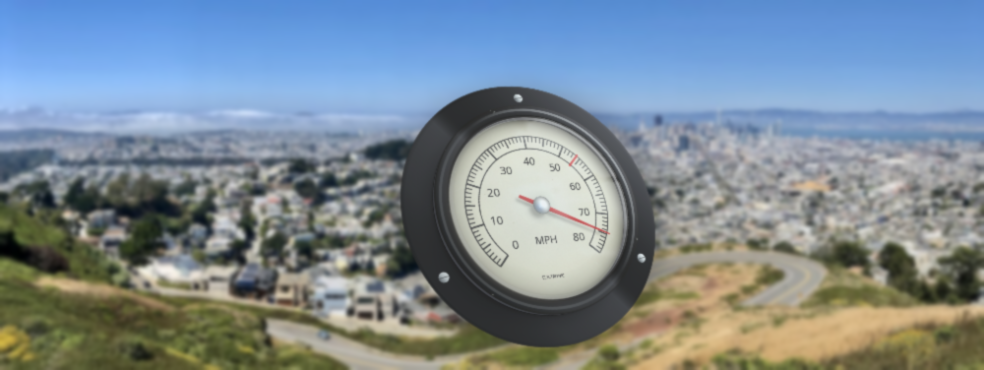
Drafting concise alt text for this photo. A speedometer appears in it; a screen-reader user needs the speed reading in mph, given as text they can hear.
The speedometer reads 75 mph
